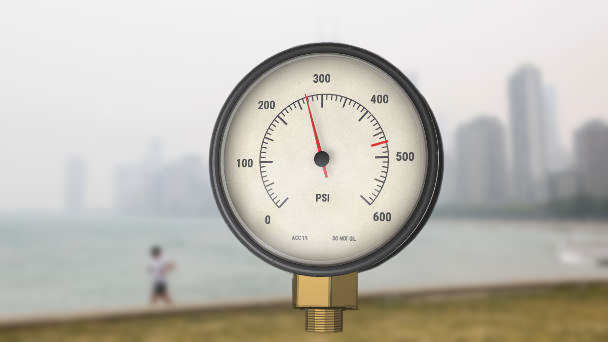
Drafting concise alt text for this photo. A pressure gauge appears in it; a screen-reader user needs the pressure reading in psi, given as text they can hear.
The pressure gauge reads 270 psi
